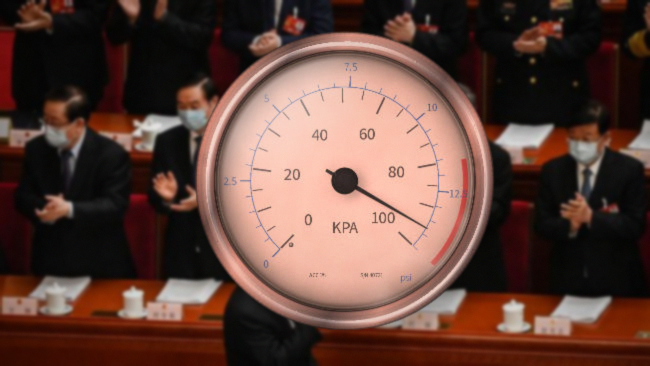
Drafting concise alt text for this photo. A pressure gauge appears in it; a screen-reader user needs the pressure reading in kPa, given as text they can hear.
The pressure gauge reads 95 kPa
